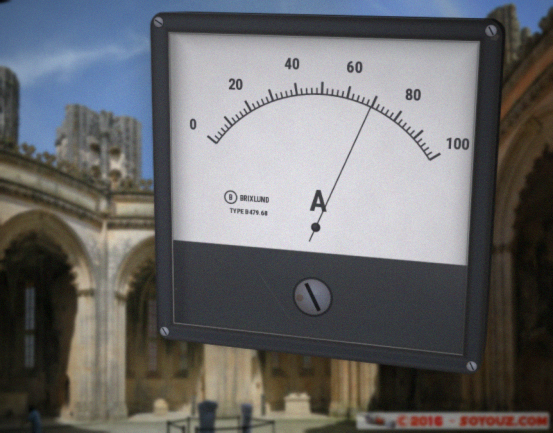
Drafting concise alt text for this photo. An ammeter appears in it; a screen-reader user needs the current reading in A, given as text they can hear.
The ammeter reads 70 A
